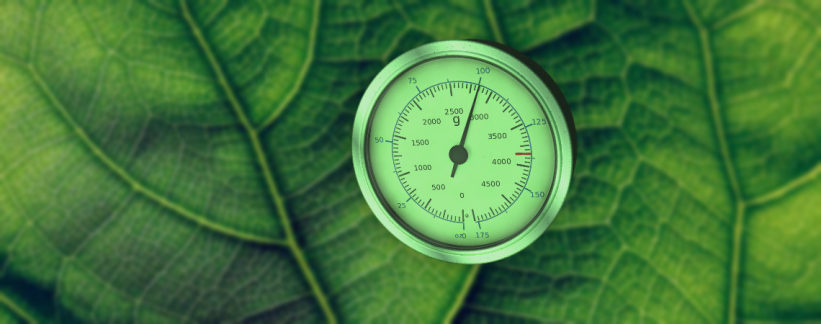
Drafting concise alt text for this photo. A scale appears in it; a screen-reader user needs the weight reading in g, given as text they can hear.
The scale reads 2850 g
